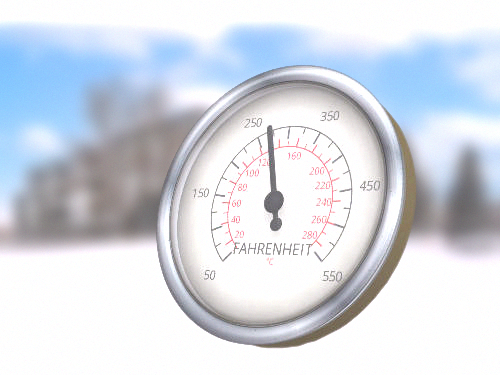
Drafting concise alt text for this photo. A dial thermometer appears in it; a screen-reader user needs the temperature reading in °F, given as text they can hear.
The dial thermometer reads 275 °F
